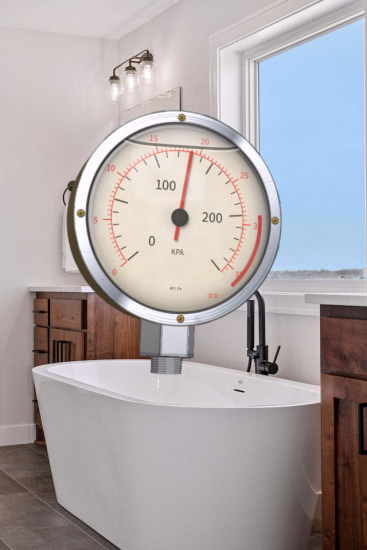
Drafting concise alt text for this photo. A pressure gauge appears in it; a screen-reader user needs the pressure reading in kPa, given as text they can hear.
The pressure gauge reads 130 kPa
